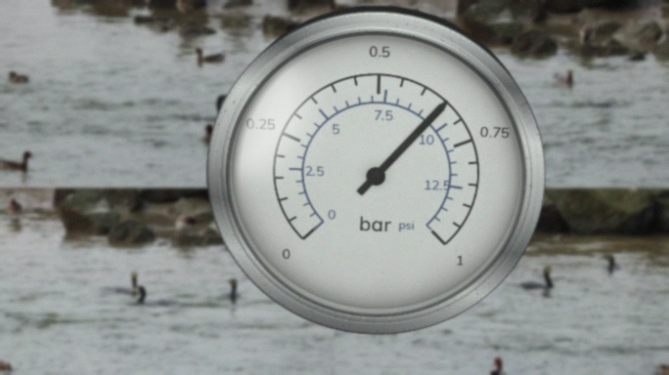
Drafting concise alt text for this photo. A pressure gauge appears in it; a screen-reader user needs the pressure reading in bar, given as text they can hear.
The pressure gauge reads 0.65 bar
